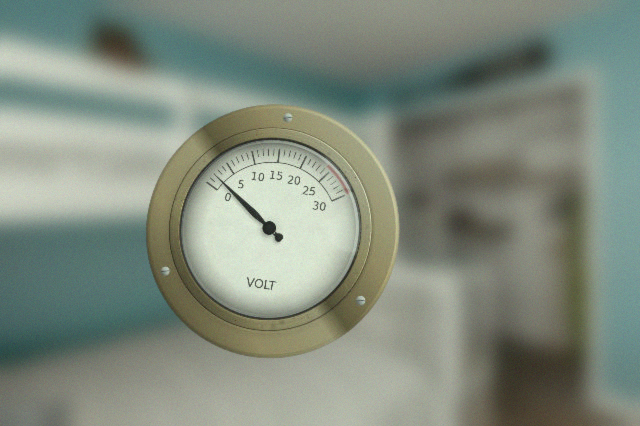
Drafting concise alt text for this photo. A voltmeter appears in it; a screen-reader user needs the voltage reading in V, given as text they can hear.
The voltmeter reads 2 V
